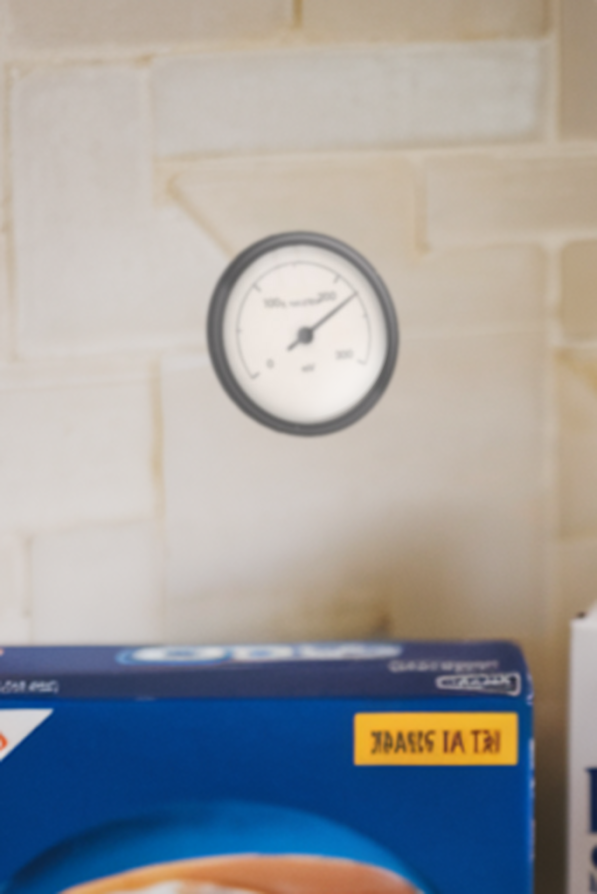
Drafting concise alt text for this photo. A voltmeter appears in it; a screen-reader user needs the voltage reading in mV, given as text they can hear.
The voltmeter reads 225 mV
